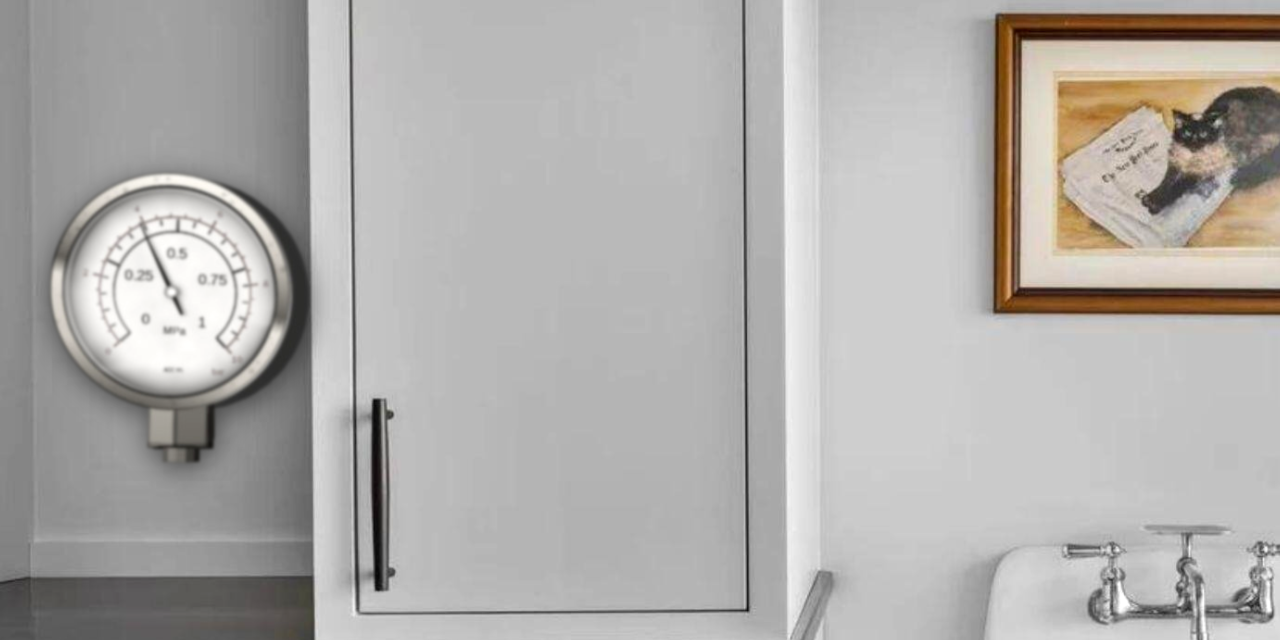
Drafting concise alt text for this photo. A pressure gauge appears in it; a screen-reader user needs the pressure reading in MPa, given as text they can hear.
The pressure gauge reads 0.4 MPa
